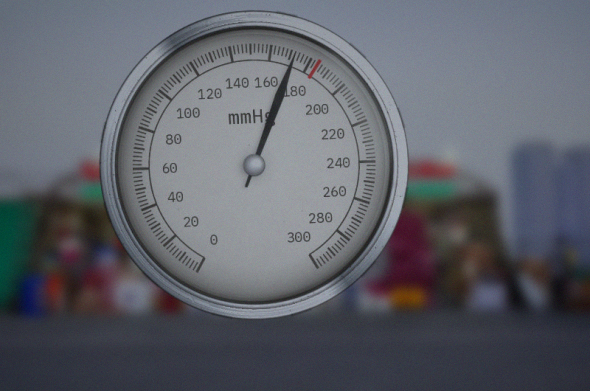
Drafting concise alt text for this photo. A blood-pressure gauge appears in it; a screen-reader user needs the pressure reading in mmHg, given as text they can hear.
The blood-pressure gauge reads 172 mmHg
